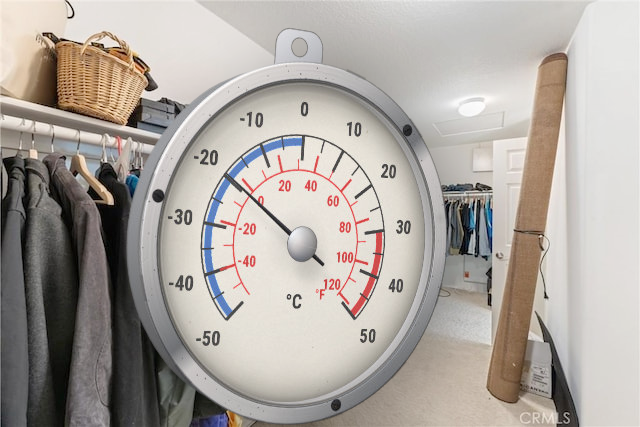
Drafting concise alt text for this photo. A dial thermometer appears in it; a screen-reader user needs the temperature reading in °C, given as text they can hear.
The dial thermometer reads -20 °C
